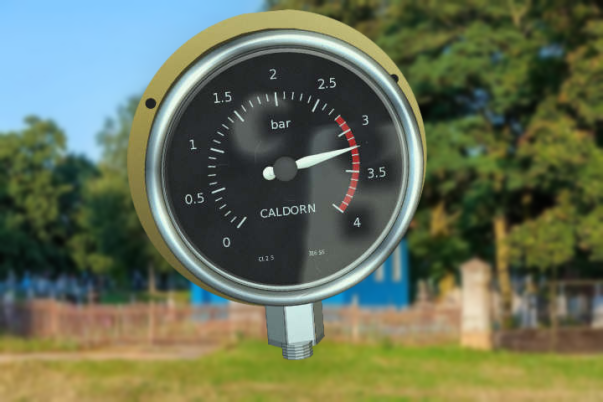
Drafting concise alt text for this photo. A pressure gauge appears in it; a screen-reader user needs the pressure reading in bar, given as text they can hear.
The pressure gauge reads 3.2 bar
